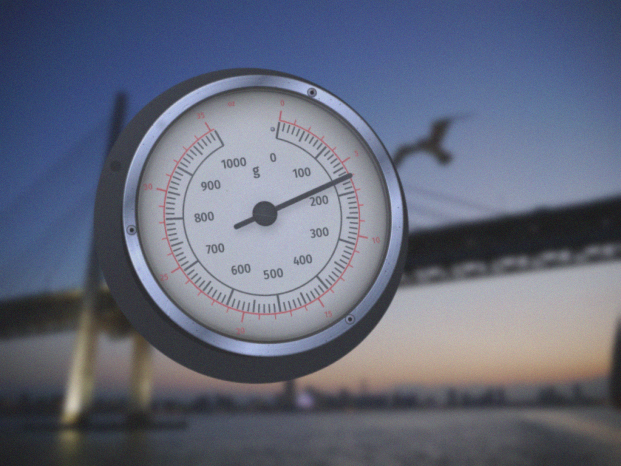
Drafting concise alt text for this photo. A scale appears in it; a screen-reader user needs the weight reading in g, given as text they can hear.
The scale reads 170 g
